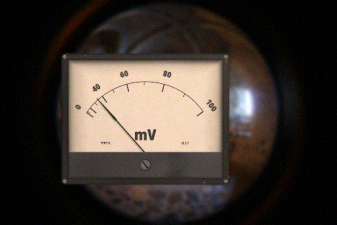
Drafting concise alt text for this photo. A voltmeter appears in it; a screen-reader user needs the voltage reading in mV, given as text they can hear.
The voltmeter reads 35 mV
